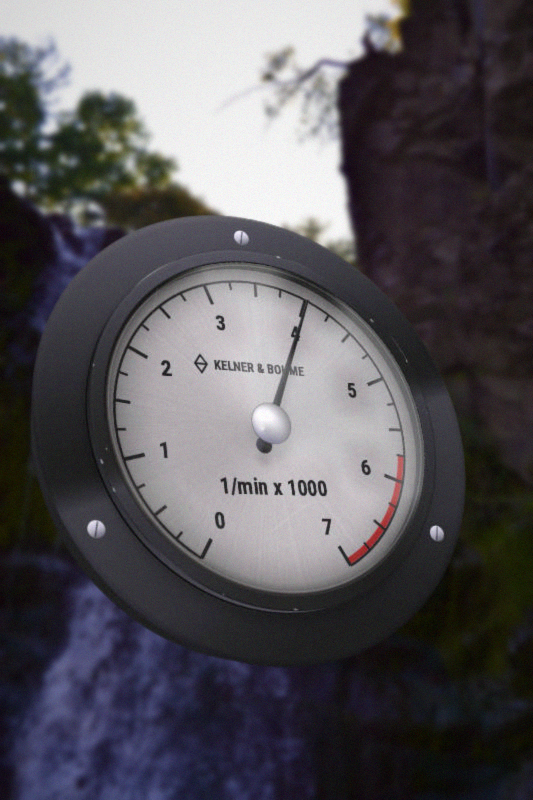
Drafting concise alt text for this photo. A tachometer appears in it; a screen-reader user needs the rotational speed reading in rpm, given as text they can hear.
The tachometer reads 4000 rpm
